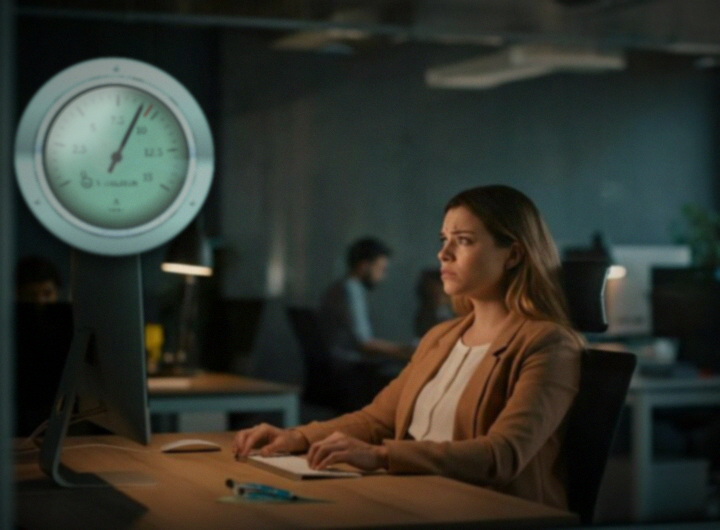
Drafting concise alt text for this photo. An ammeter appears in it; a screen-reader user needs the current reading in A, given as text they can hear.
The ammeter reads 9 A
